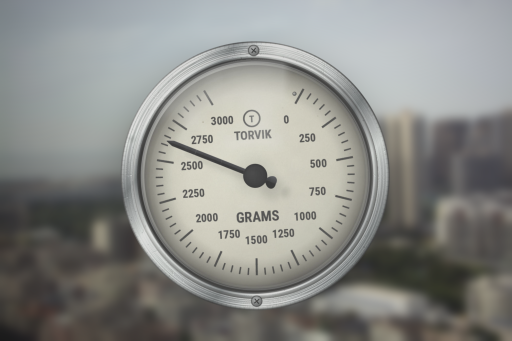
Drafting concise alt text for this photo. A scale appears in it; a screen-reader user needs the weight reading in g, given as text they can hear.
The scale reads 2625 g
